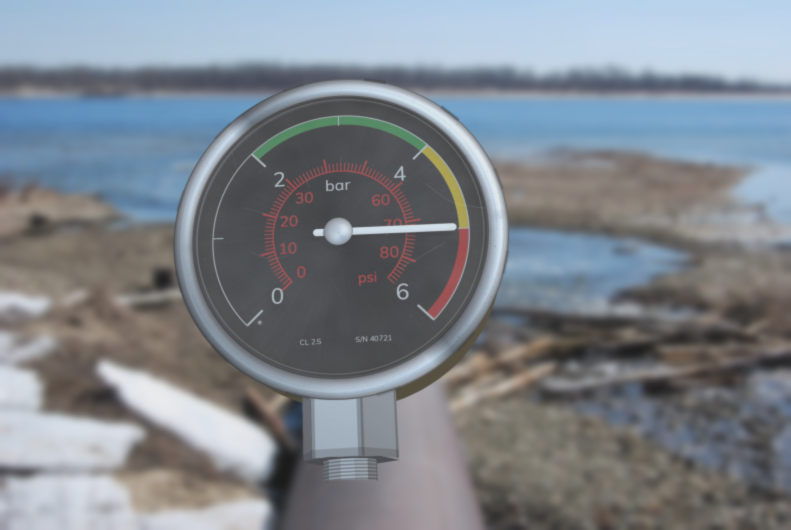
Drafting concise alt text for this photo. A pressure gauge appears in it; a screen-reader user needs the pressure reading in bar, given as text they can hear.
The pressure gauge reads 5 bar
